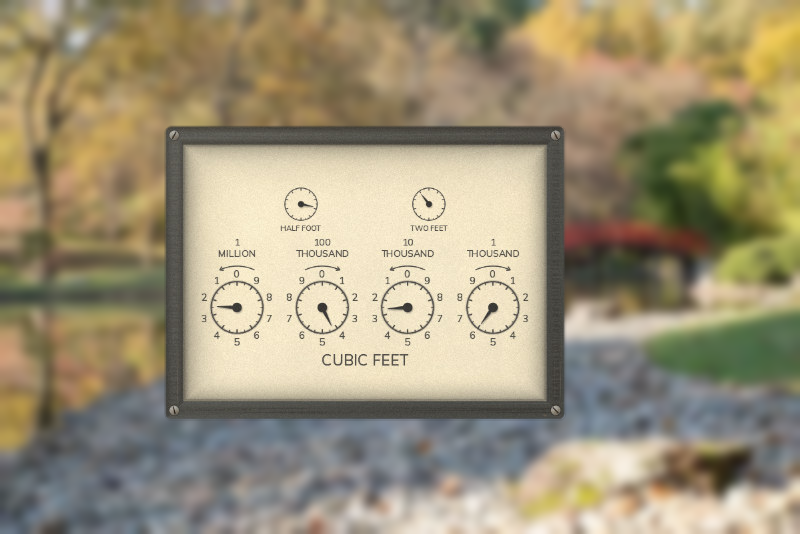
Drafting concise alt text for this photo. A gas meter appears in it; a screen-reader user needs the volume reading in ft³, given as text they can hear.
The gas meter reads 242600 ft³
